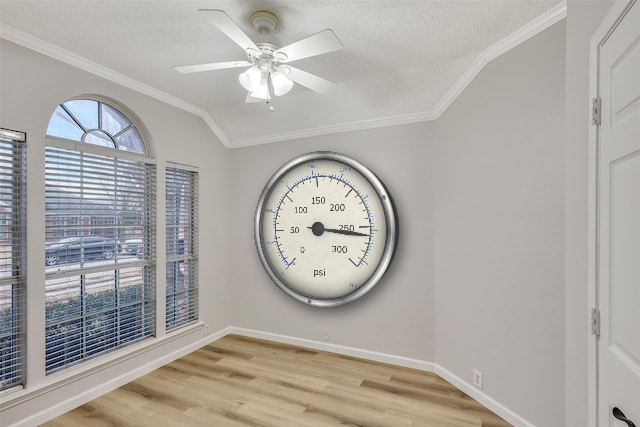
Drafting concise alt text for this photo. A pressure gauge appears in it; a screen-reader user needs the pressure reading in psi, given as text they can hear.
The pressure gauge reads 260 psi
